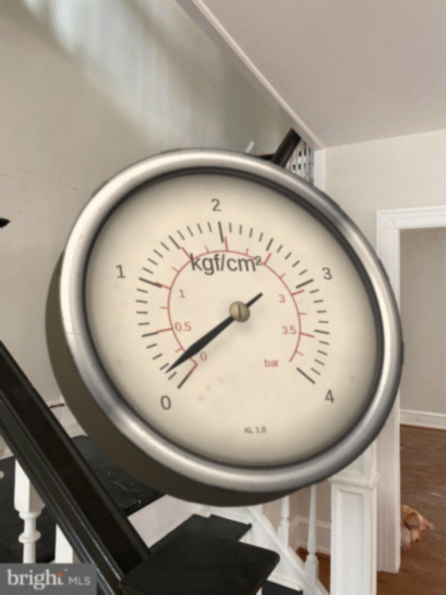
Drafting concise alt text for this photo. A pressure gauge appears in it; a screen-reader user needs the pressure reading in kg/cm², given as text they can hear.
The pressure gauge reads 0.15 kg/cm²
